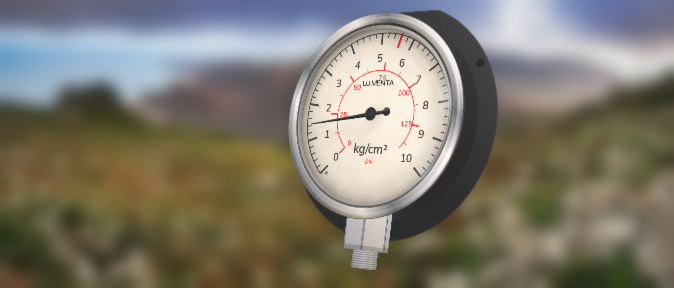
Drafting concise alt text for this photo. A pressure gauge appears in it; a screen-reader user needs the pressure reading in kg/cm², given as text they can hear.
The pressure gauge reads 1.4 kg/cm²
